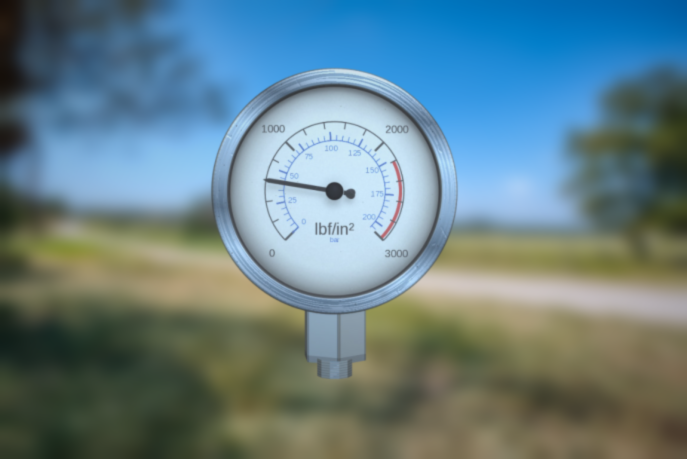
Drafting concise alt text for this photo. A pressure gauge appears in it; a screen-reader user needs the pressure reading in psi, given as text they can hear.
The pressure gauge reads 600 psi
